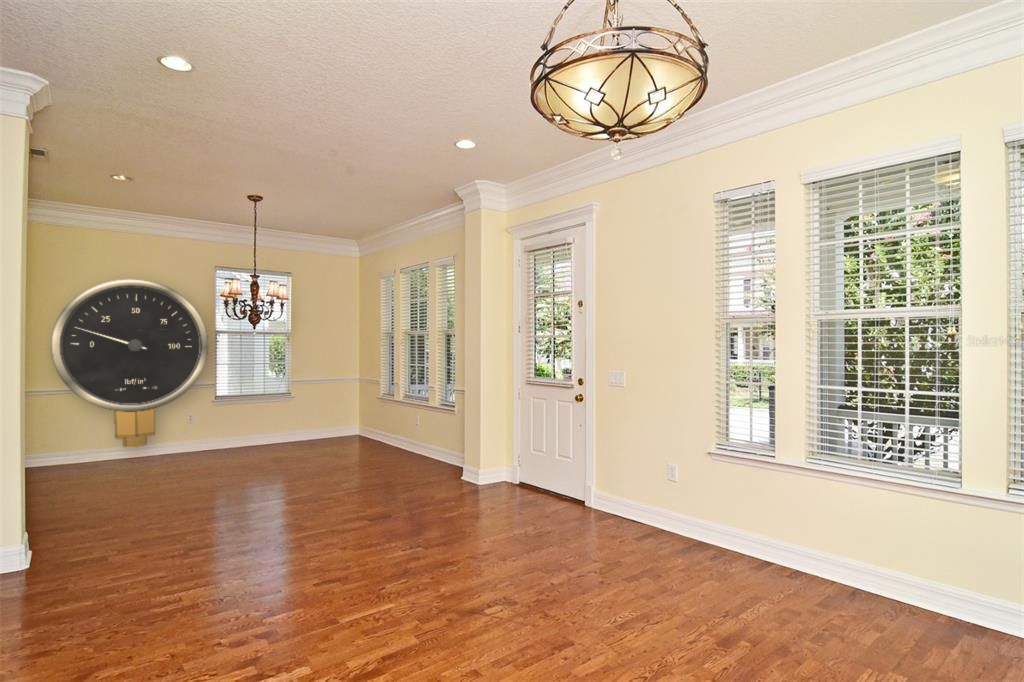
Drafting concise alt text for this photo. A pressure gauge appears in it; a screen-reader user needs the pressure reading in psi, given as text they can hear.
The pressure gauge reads 10 psi
